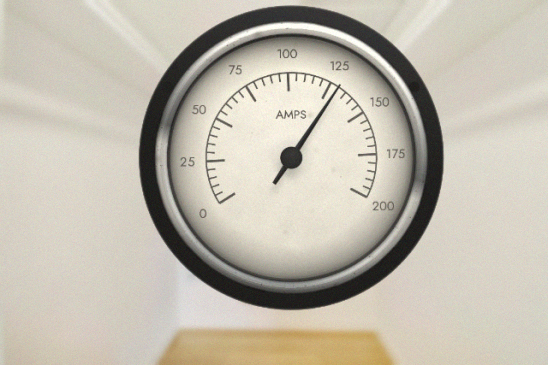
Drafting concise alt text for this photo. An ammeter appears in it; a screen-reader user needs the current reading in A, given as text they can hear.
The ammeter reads 130 A
